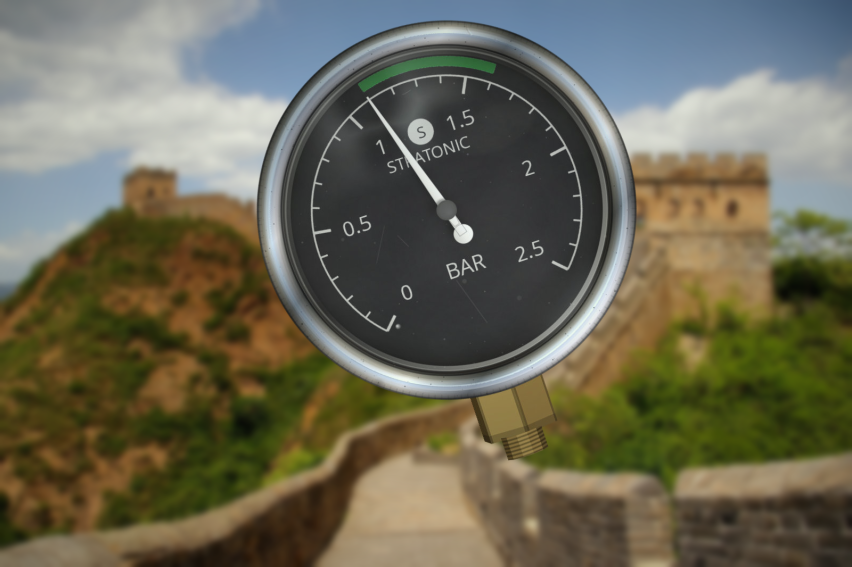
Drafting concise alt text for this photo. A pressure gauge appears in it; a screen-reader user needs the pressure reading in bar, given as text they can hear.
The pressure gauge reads 1.1 bar
